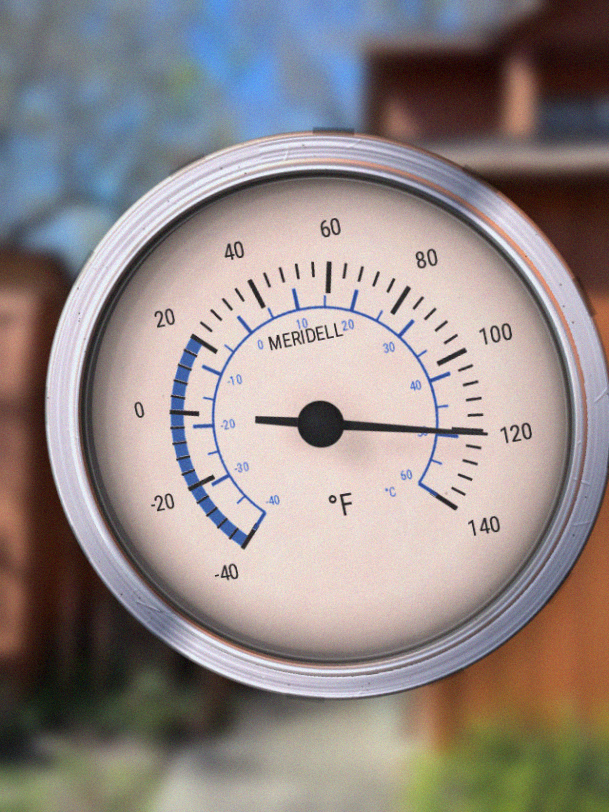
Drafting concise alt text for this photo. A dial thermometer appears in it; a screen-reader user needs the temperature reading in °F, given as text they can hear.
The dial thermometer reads 120 °F
